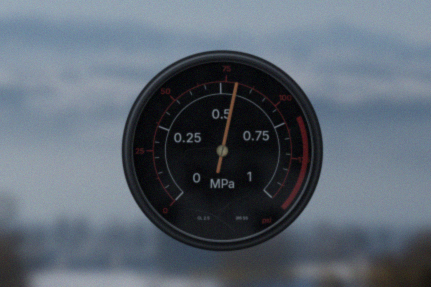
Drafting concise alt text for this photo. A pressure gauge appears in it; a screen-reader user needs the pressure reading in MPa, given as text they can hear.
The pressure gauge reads 0.55 MPa
